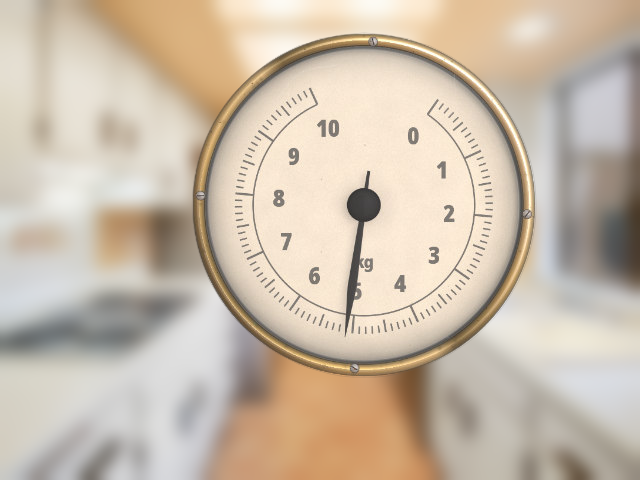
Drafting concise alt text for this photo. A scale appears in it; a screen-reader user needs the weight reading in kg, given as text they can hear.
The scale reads 5.1 kg
